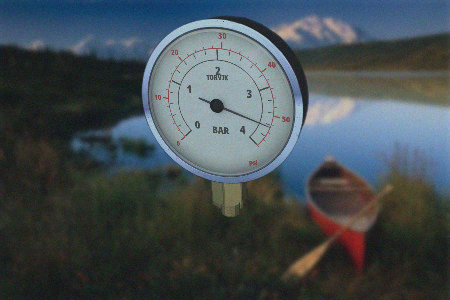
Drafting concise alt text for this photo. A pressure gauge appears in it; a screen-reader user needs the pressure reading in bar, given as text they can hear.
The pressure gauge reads 3.6 bar
